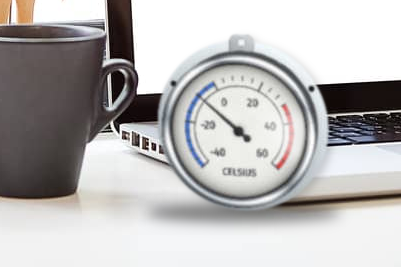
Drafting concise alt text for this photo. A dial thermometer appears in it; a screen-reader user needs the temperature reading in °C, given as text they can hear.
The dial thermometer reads -8 °C
